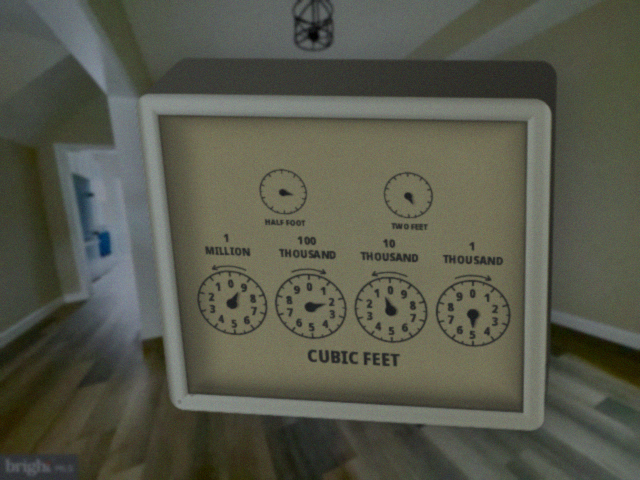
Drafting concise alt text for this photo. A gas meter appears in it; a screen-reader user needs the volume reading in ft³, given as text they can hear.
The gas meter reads 920500 ft³
